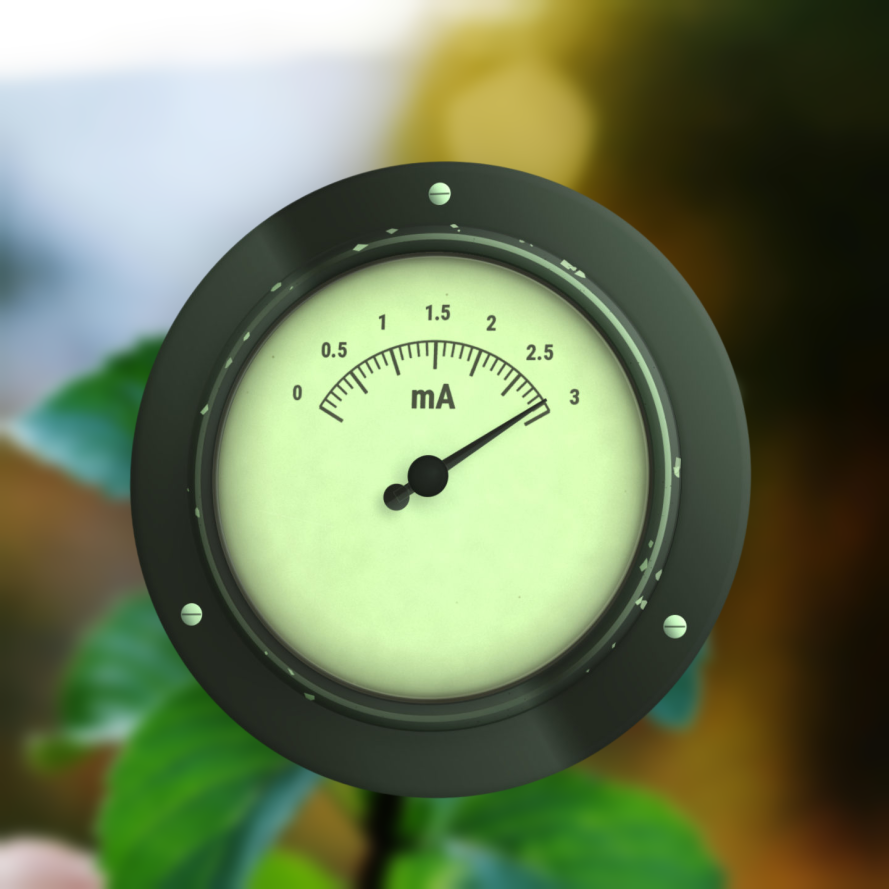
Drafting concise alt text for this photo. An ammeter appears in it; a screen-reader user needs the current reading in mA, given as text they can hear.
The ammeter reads 2.9 mA
